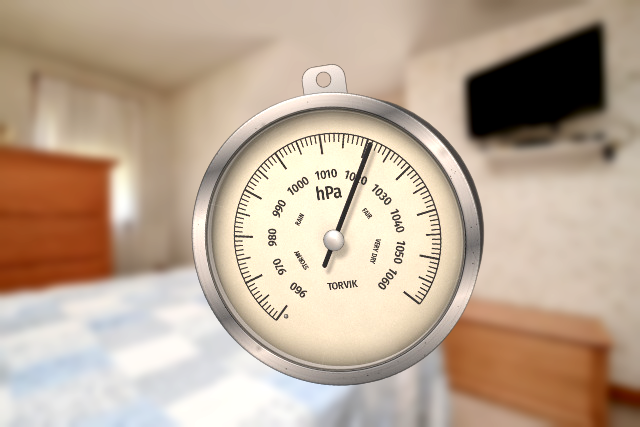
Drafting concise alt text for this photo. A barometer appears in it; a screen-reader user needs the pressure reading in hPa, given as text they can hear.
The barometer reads 1021 hPa
